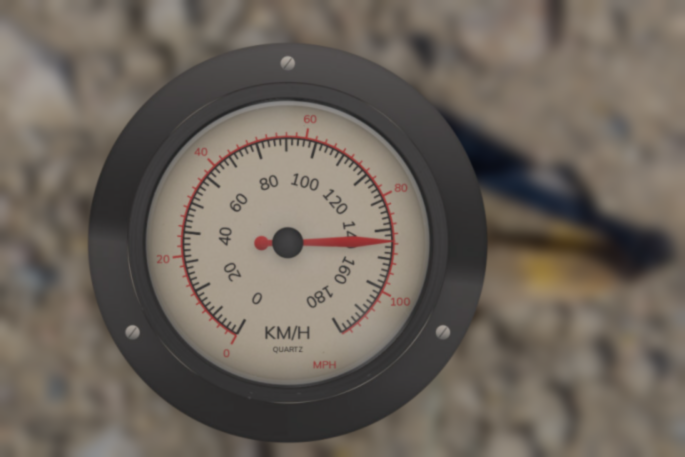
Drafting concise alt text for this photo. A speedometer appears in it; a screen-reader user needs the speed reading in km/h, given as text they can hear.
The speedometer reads 144 km/h
